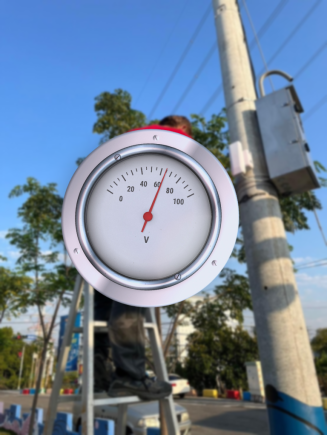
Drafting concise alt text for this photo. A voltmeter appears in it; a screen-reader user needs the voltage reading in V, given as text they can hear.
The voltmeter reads 65 V
